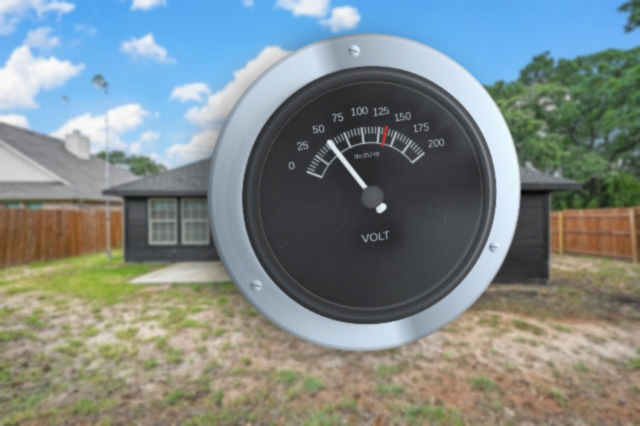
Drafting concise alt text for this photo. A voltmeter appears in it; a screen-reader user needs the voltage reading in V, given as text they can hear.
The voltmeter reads 50 V
